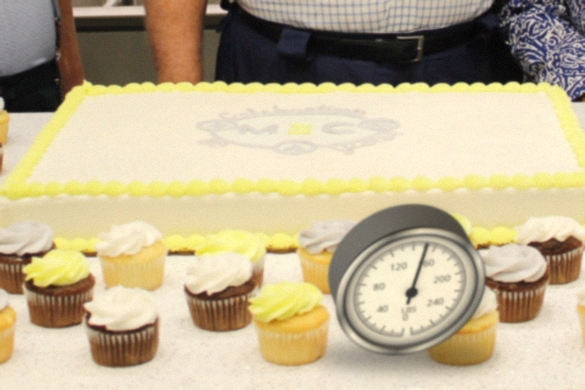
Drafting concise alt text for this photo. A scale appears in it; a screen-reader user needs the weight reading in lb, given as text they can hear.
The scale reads 150 lb
